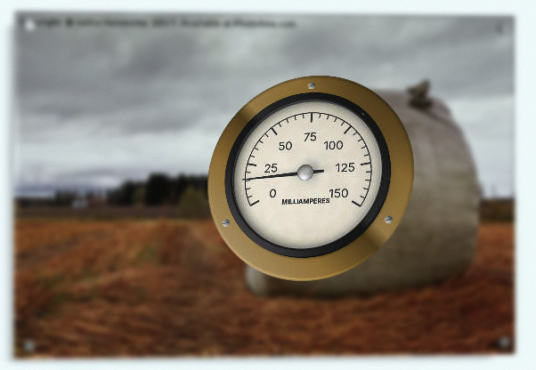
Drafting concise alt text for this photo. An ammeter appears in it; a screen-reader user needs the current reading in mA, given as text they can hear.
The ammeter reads 15 mA
